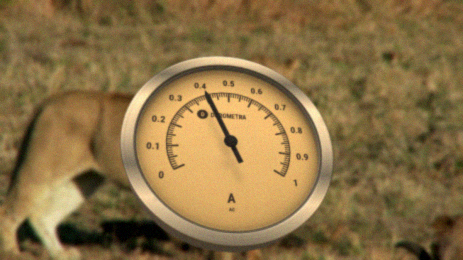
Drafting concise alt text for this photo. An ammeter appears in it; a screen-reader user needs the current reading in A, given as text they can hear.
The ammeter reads 0.4 A
